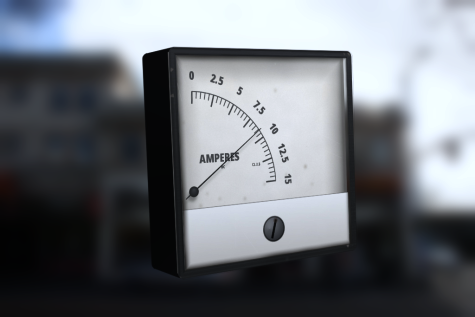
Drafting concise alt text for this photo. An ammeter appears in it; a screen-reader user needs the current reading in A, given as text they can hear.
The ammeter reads 9 A
